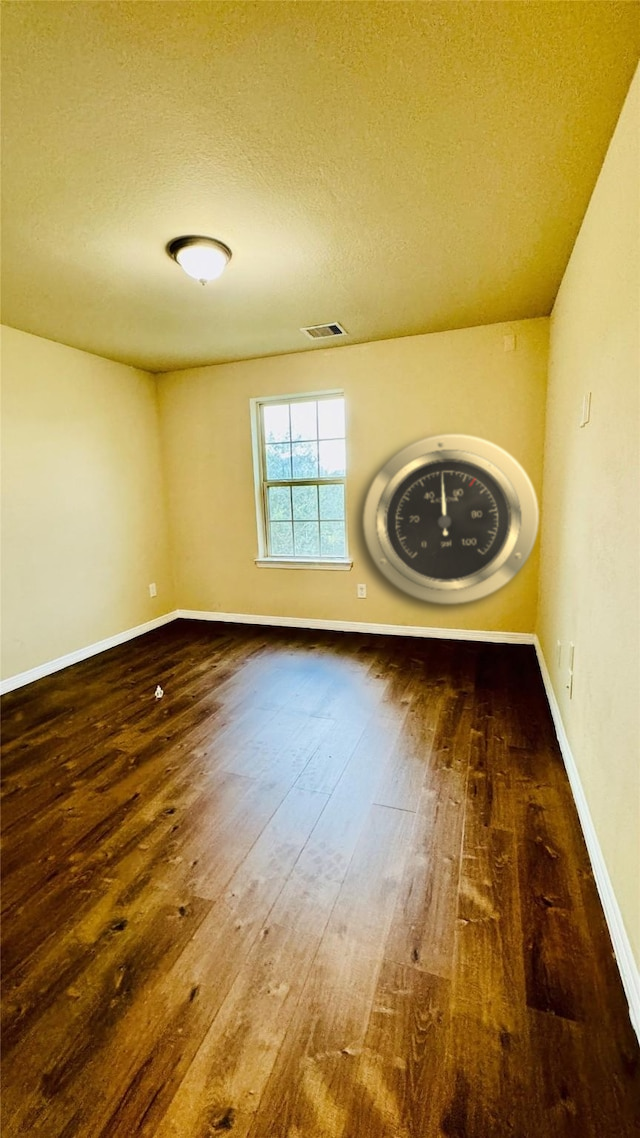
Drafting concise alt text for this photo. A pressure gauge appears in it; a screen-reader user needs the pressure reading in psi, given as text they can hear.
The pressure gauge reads 50 psi
